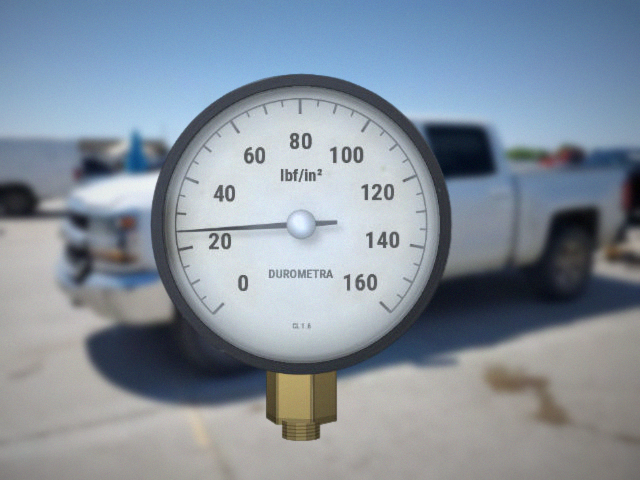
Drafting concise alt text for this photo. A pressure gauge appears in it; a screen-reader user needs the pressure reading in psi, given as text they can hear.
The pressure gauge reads 25 psi
